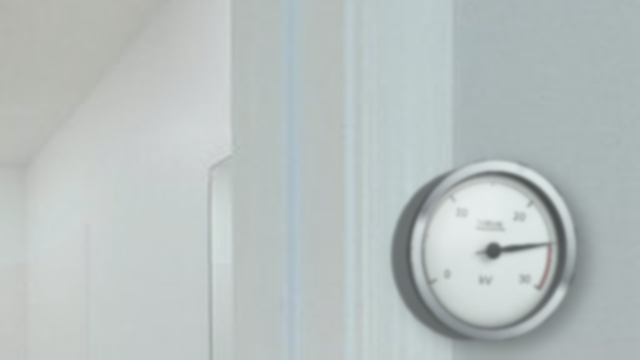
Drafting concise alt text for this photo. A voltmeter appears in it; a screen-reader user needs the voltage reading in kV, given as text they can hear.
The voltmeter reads 25 kV
